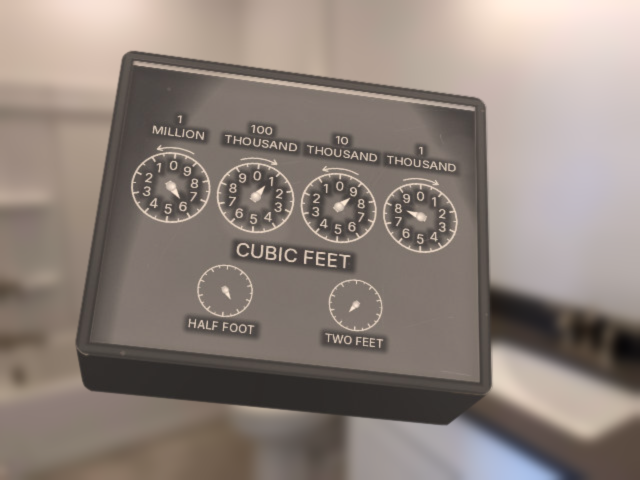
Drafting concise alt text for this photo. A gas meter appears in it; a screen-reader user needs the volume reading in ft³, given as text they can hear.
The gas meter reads 608800 ft³
